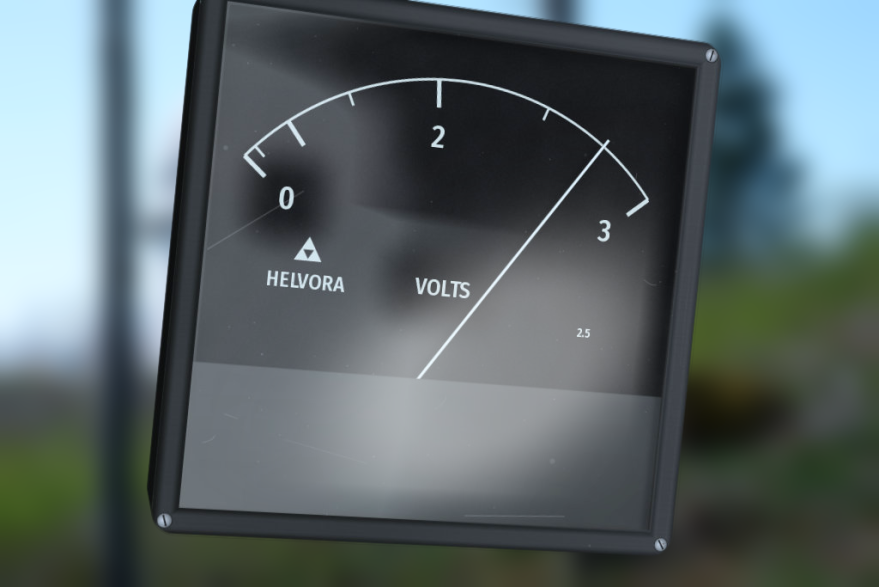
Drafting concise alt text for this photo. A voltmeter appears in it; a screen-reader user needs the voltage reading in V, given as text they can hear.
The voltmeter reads 2.75 V
